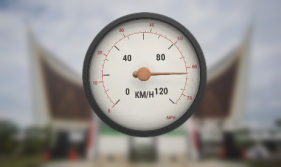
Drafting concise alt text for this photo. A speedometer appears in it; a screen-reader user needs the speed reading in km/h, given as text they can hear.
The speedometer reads 100 km/h
